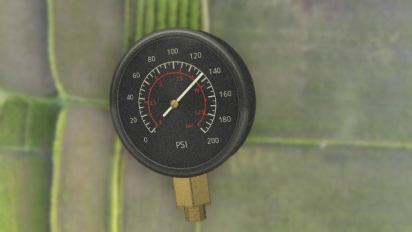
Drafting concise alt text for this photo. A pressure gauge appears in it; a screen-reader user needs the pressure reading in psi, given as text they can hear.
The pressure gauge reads 135 psi
